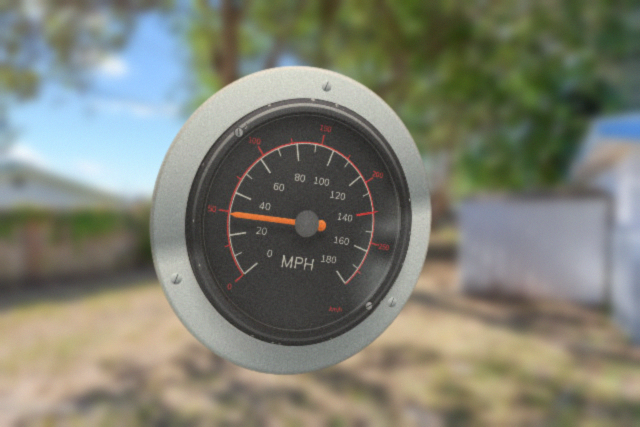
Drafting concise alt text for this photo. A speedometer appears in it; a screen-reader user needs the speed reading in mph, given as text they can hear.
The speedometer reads 30 mph
